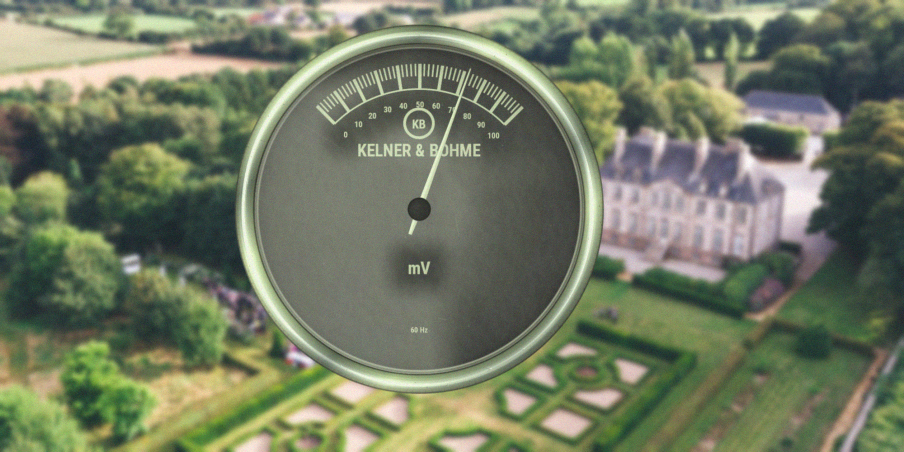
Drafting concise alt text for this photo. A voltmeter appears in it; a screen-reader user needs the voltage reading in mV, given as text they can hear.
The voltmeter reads 72 mV
